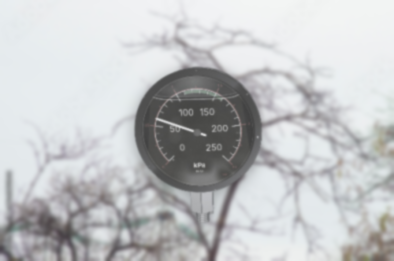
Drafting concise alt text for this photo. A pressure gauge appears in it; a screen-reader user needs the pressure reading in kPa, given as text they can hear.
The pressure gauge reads 60 kPa
